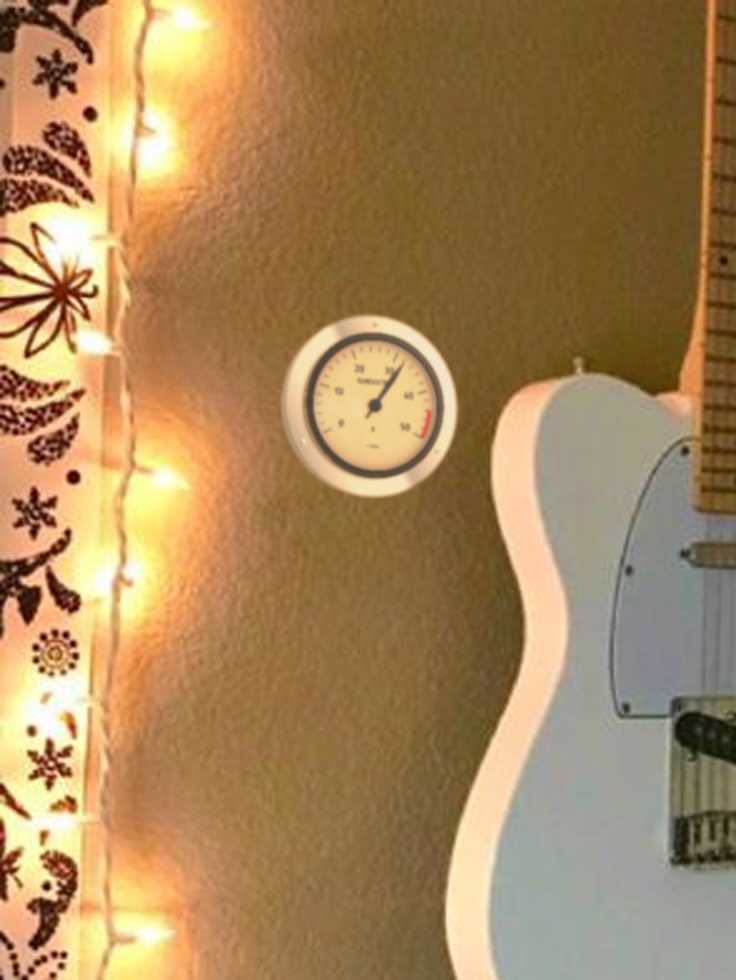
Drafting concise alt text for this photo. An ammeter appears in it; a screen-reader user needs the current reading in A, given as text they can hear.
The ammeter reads 32 A
